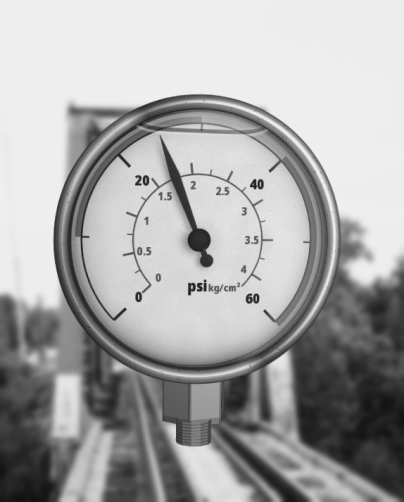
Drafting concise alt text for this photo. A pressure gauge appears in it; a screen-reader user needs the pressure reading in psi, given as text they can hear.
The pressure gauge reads 25 psi
